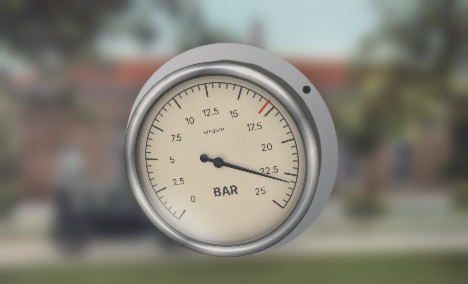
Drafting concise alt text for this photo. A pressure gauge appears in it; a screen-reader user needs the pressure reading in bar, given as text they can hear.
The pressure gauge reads 23 bar
